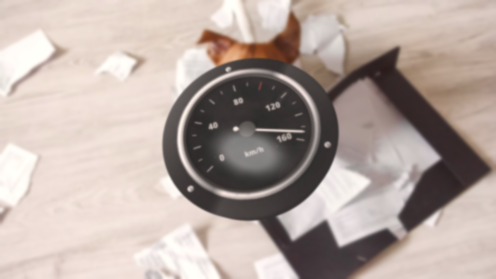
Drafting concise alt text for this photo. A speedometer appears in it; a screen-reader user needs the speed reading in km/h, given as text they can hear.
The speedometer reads 155 km/h
